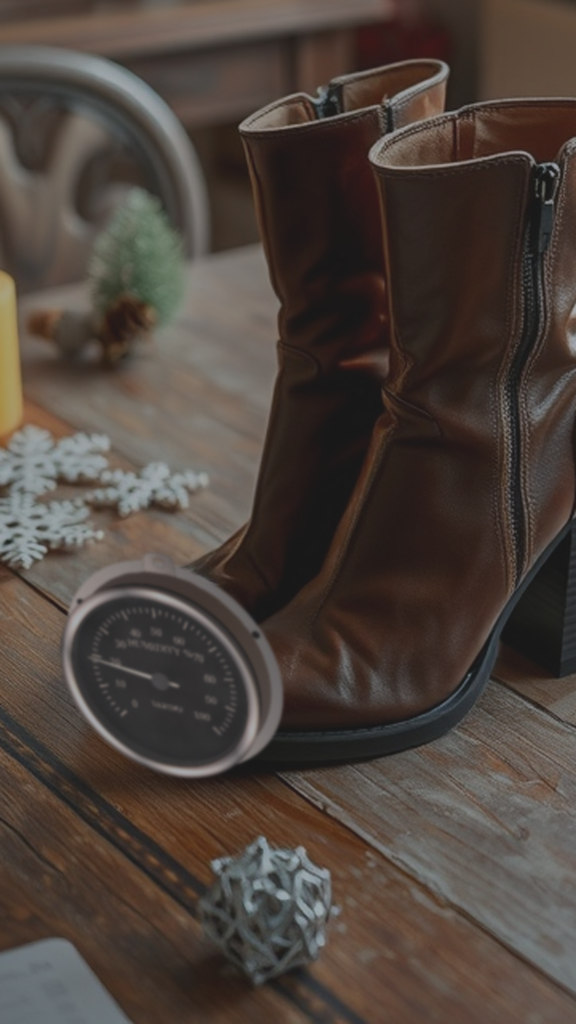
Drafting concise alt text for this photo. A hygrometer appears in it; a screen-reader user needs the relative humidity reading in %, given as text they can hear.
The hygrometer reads 20 %
